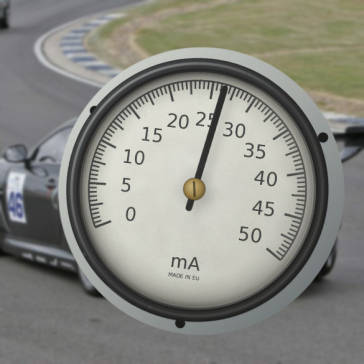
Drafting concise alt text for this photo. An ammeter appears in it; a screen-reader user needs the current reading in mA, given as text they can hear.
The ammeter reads 26.5 mA
